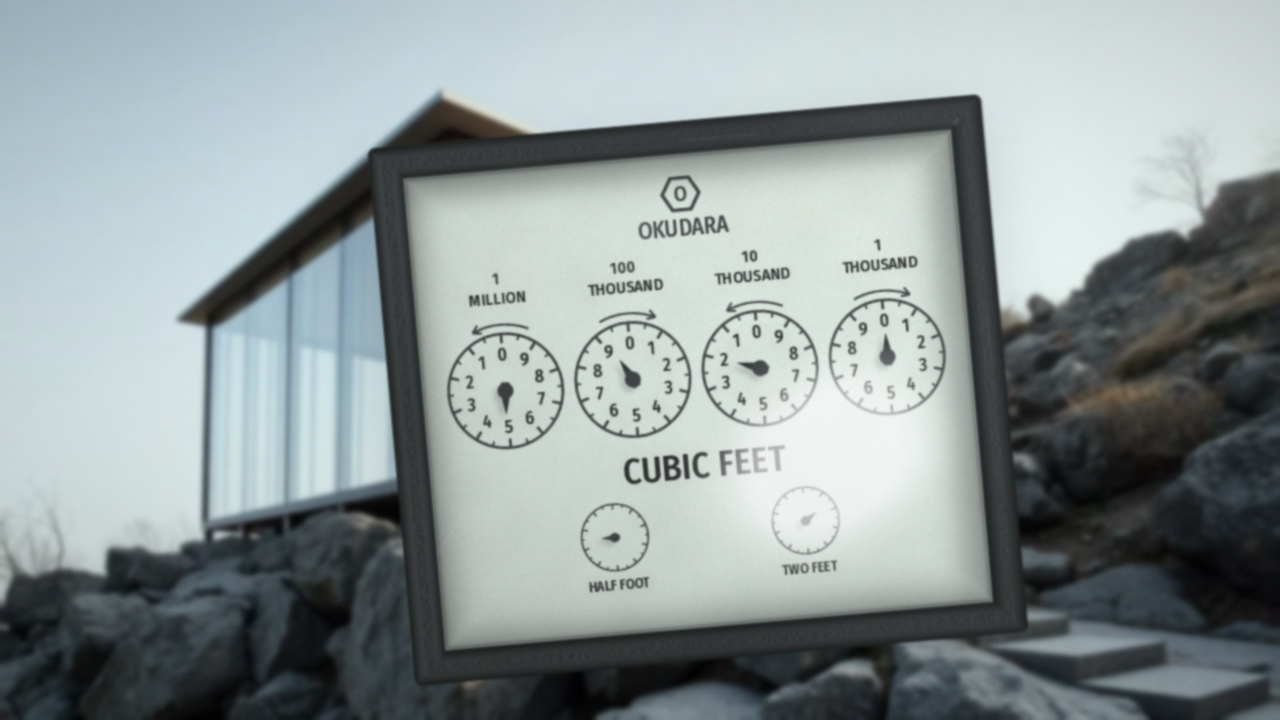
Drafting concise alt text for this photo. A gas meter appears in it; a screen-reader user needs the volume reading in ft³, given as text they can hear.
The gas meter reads 492000 ft³
